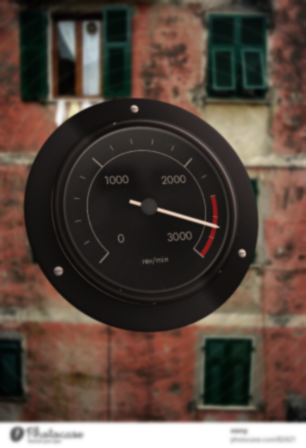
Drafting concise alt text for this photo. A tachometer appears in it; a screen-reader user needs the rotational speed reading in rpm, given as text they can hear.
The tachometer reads 2700 rpm
